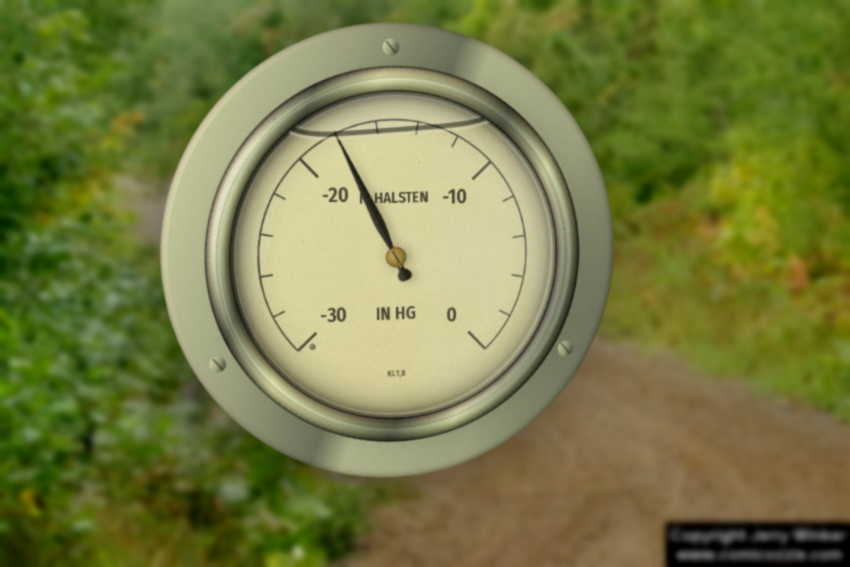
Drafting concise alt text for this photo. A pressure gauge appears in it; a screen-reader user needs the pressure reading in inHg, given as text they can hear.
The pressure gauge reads -18 inHg
